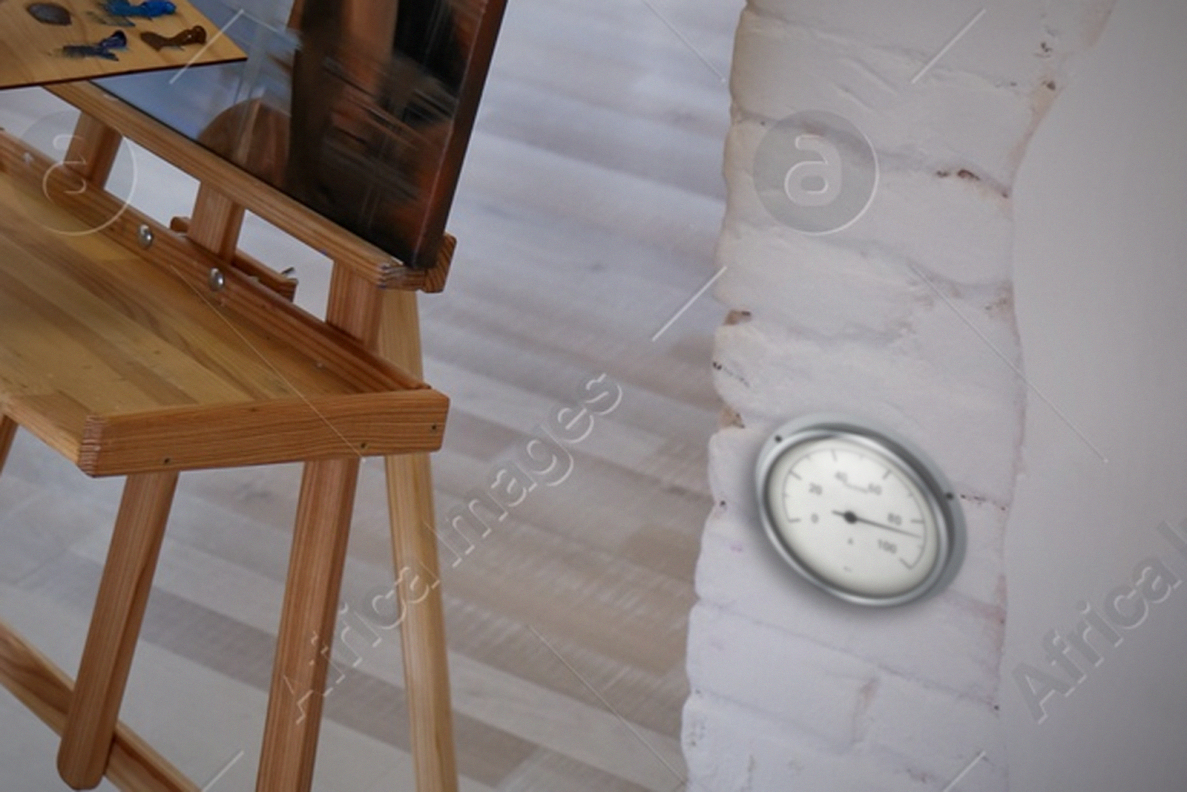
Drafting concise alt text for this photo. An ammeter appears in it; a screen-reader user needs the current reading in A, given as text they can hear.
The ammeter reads 85 A
